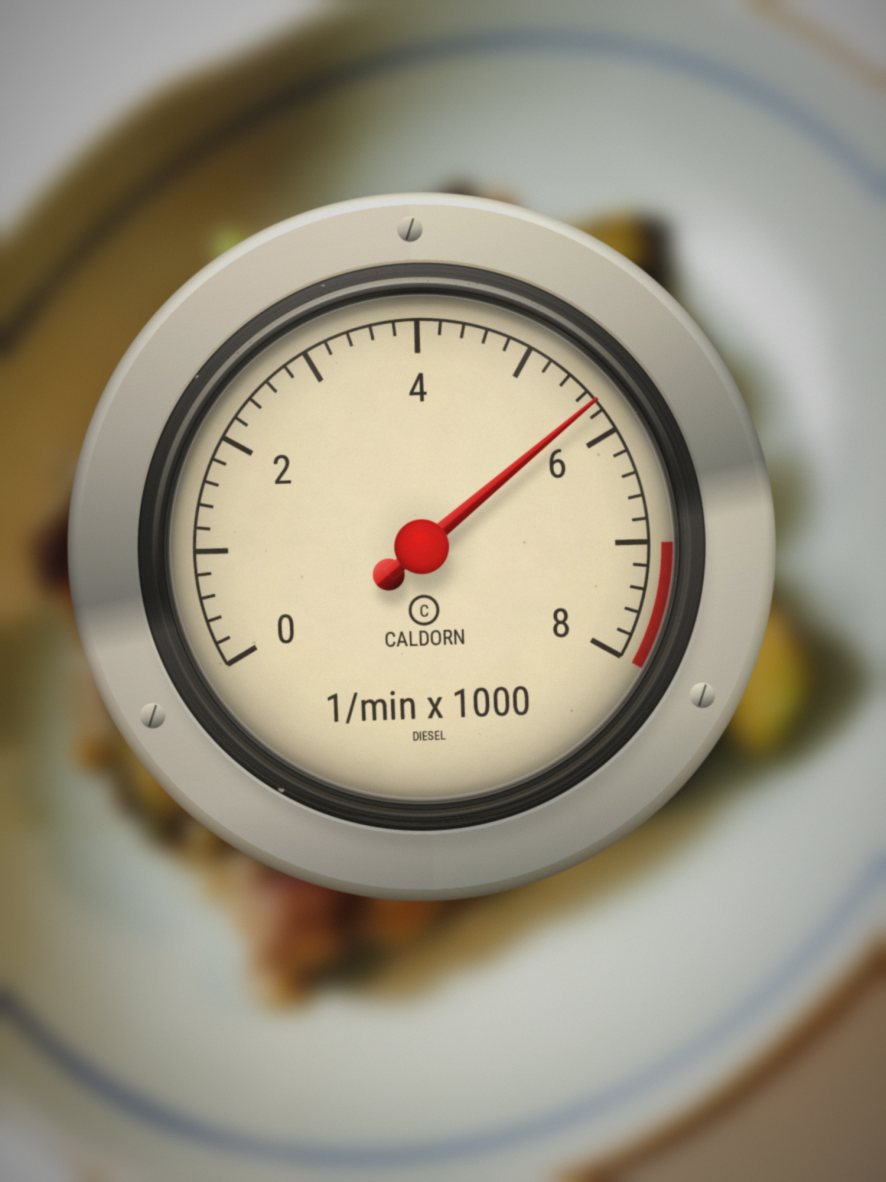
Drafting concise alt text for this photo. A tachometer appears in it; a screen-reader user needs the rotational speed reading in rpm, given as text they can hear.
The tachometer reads 5700 rpm
